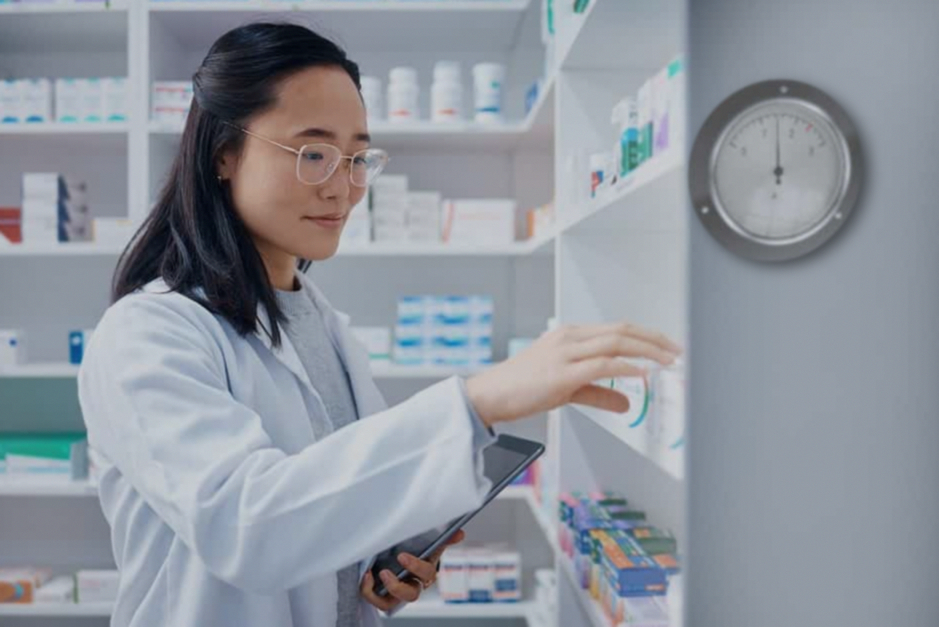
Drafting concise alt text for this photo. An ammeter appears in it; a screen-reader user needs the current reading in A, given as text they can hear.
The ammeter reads 1.4 A
